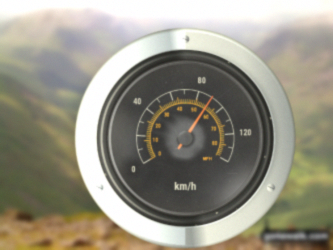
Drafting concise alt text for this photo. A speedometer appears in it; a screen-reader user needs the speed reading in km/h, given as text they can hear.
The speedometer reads 90 km/h
